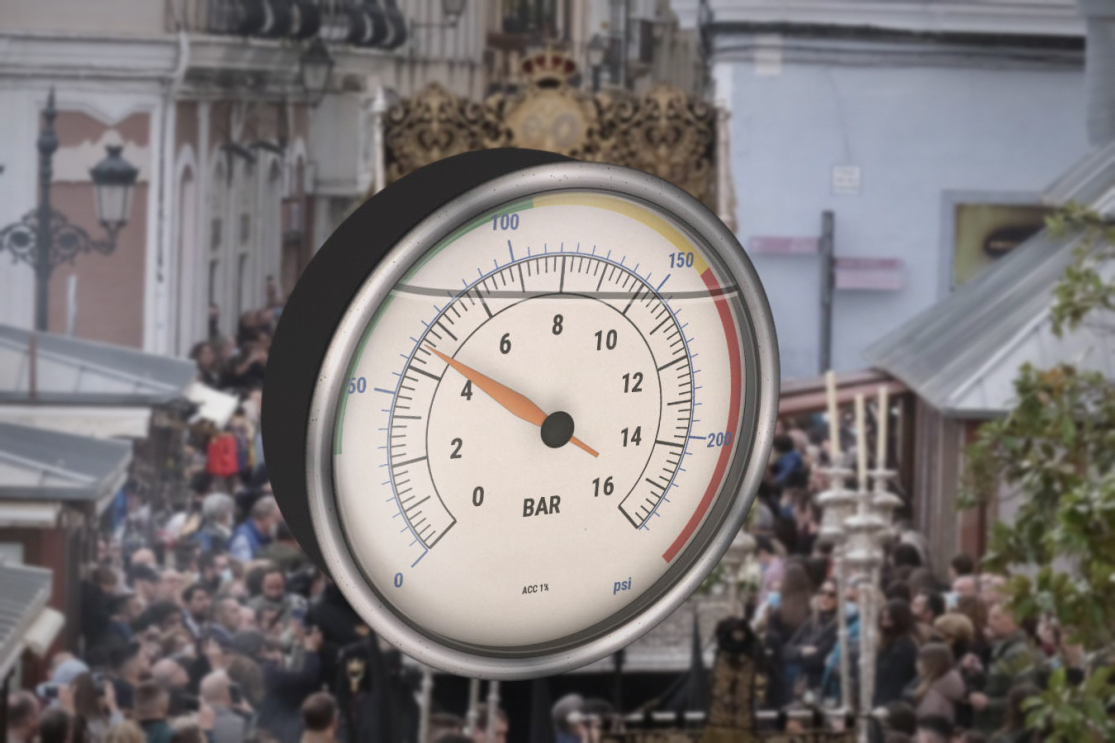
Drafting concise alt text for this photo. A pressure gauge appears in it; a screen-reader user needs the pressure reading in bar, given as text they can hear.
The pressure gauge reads 4.5 bar
